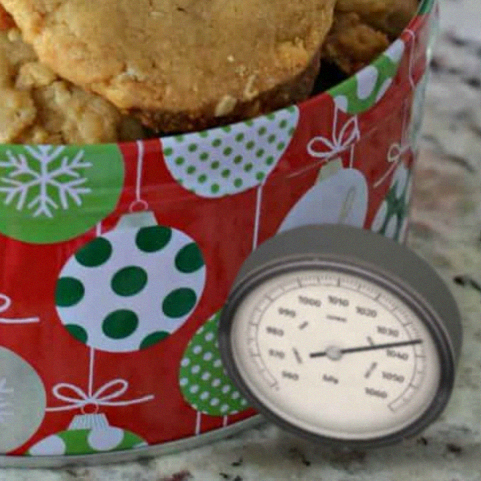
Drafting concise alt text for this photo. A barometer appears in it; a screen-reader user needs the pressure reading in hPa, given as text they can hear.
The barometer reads 1035 hPa
